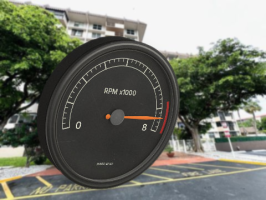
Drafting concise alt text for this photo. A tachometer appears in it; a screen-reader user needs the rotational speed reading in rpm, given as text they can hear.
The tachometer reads 7400 rpm
